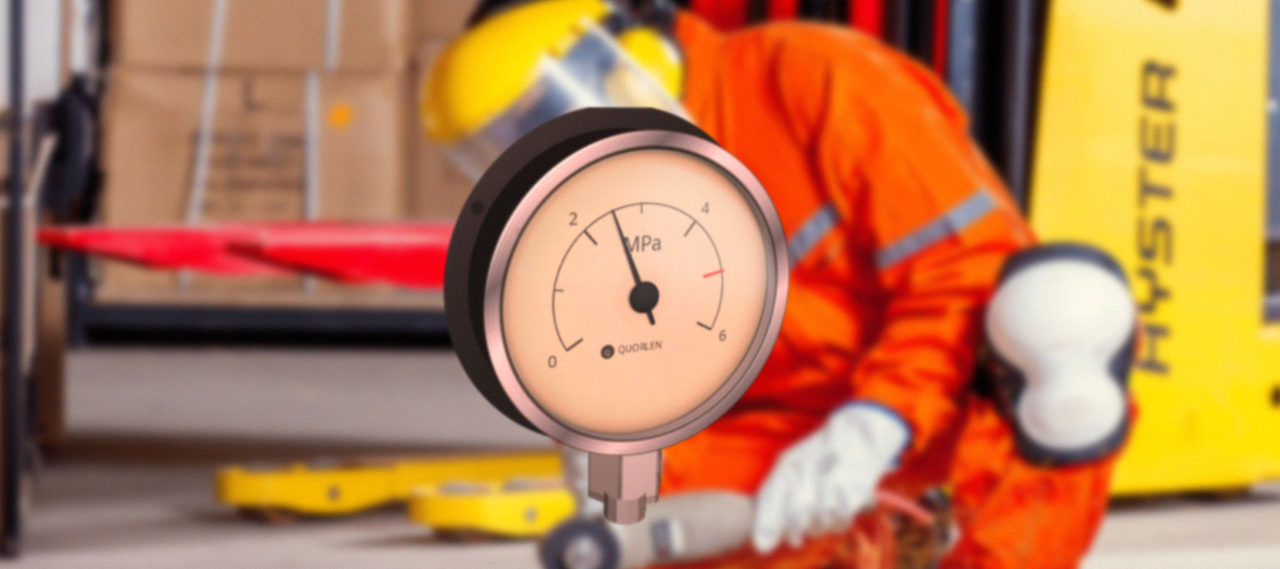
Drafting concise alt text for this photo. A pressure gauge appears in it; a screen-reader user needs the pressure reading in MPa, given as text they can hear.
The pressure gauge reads 2.5 MPa
